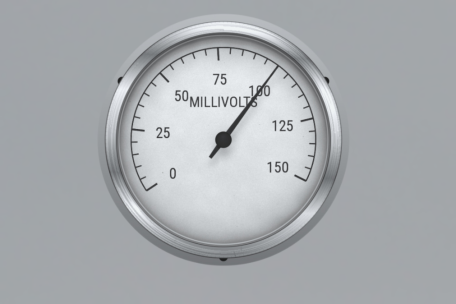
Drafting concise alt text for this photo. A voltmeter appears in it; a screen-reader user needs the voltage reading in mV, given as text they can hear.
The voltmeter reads 100 mV
